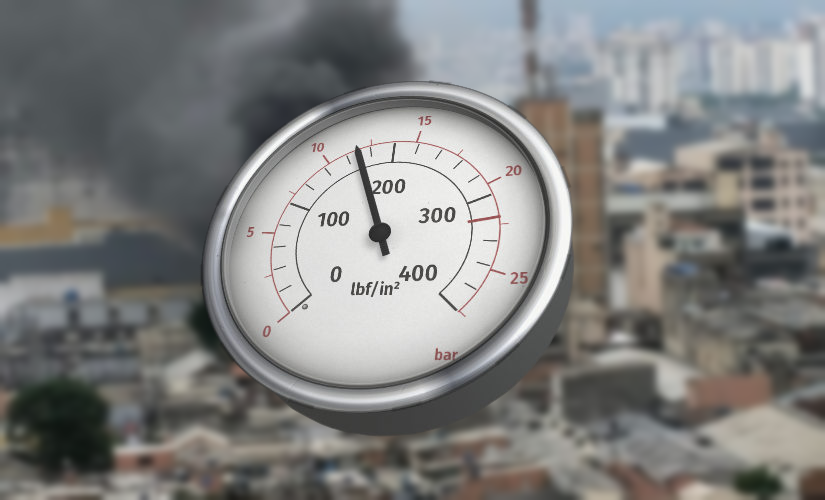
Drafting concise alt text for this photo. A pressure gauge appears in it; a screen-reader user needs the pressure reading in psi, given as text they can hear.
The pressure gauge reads 170 psi
